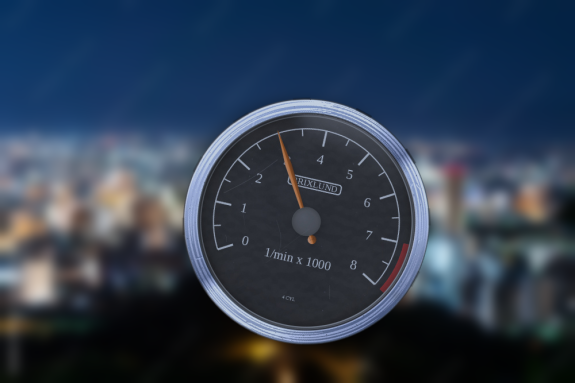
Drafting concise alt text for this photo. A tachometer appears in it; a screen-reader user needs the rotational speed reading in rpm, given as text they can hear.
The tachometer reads 3000 rpm
